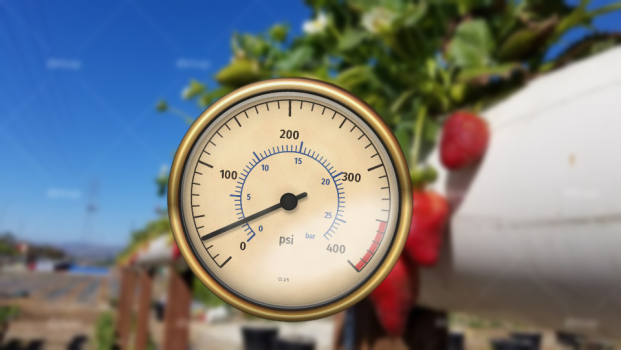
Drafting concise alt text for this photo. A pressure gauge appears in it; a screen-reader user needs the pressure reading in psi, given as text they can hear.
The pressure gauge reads 30 psi
